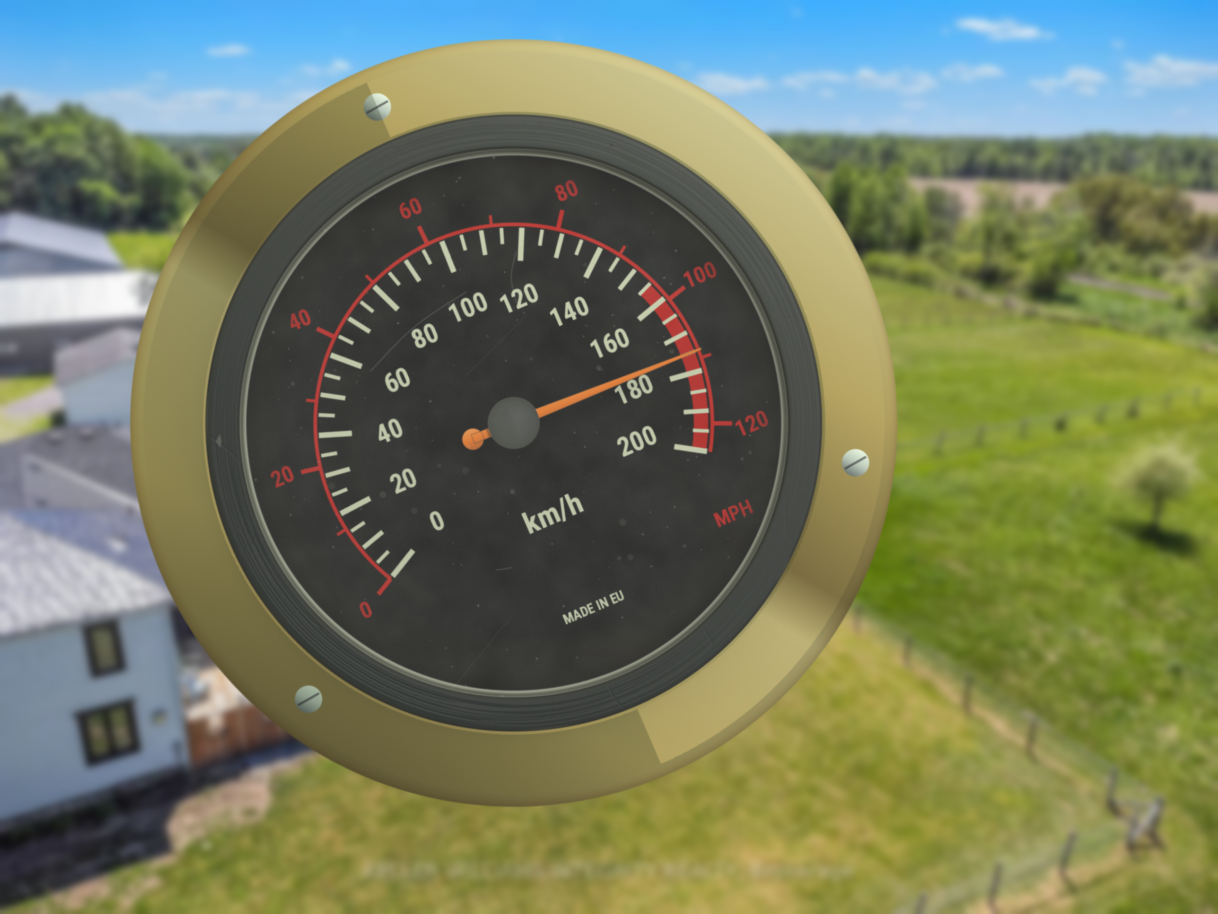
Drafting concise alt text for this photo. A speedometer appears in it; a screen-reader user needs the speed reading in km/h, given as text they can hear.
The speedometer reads 175 km/h
